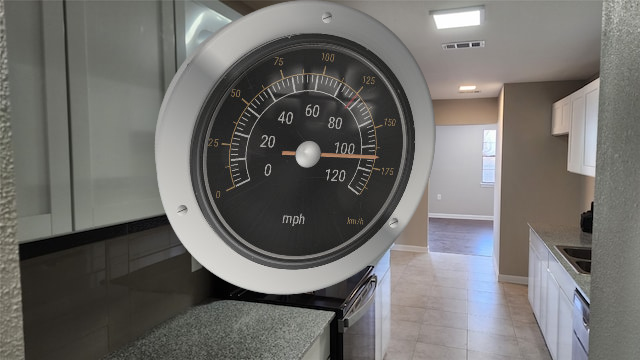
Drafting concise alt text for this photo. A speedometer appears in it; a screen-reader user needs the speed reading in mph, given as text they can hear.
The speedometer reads 104 mph
